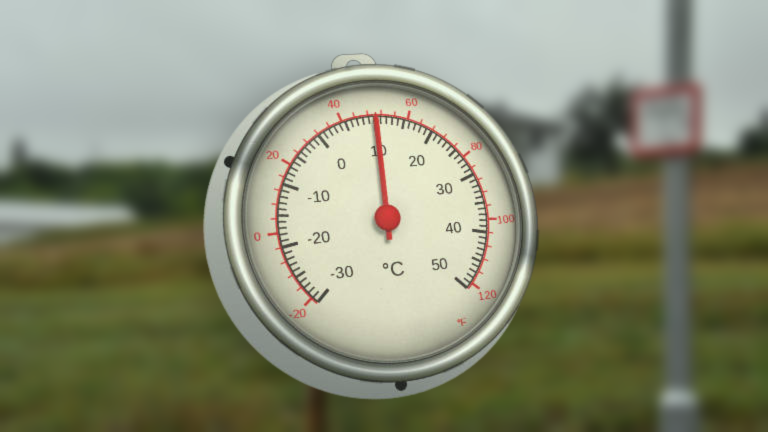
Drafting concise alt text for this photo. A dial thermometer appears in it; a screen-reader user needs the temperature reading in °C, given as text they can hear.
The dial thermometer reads 10 °C
